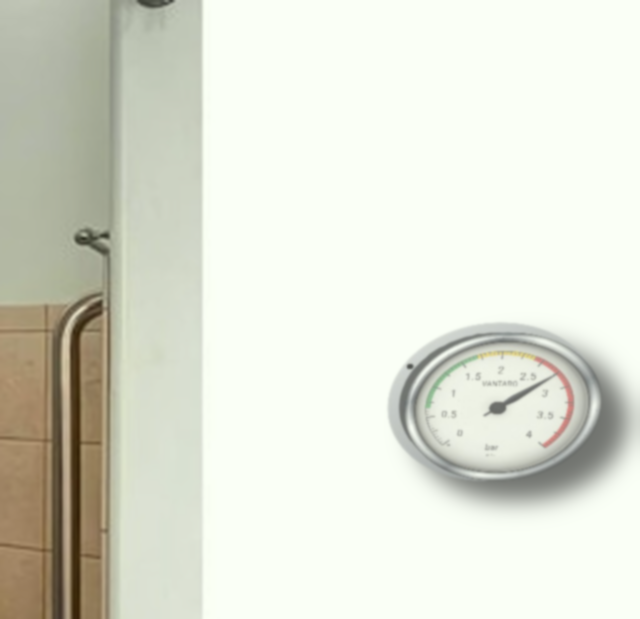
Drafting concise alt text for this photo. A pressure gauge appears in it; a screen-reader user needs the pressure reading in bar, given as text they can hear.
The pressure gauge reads 2.75 bar
